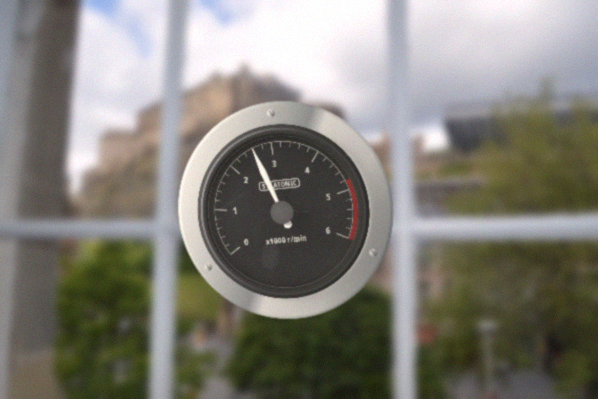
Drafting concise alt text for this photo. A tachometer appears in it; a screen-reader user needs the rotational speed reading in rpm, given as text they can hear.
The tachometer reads 2600 rpm
